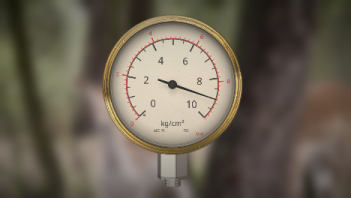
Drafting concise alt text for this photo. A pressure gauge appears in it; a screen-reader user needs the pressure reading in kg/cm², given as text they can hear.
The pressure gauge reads 9 kg/cm²
